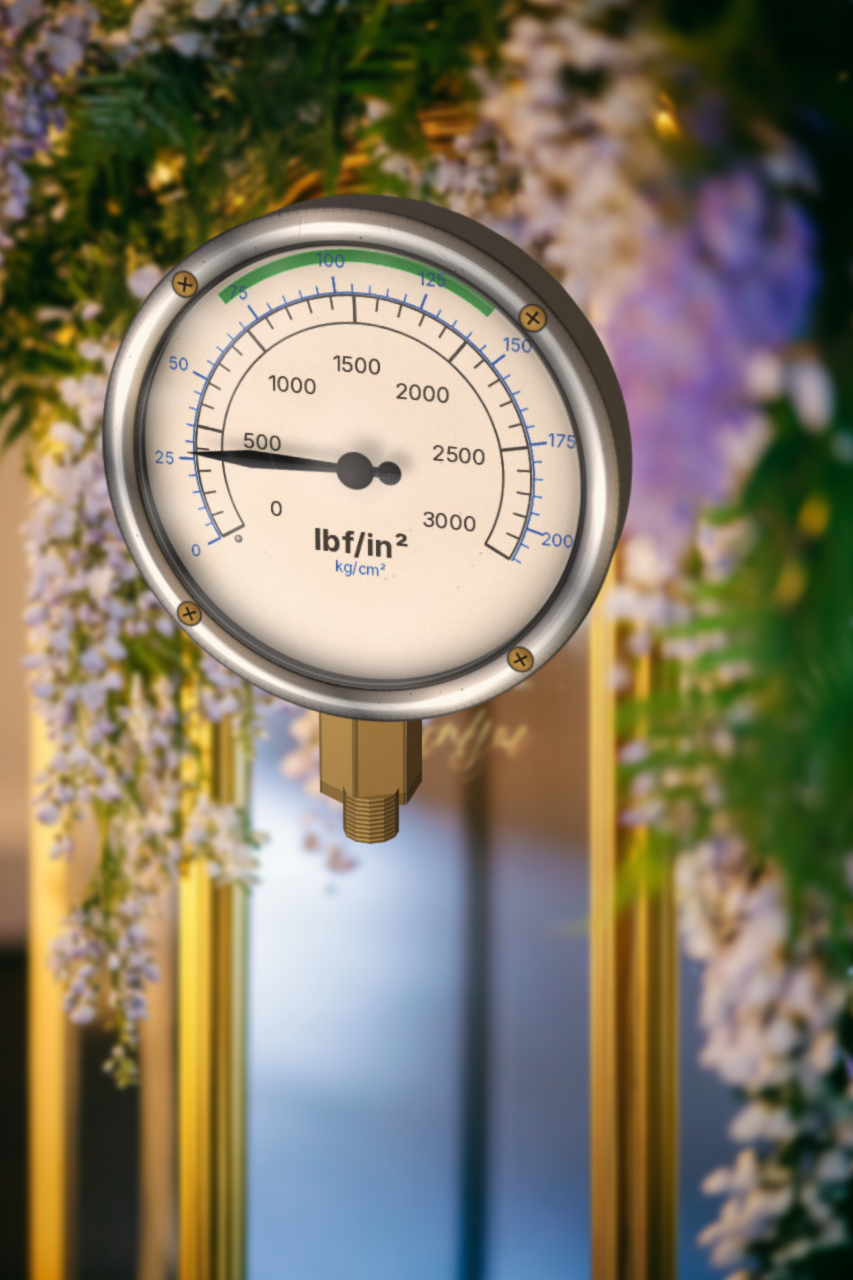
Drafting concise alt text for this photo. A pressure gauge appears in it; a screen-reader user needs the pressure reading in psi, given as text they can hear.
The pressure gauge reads 400 psi
